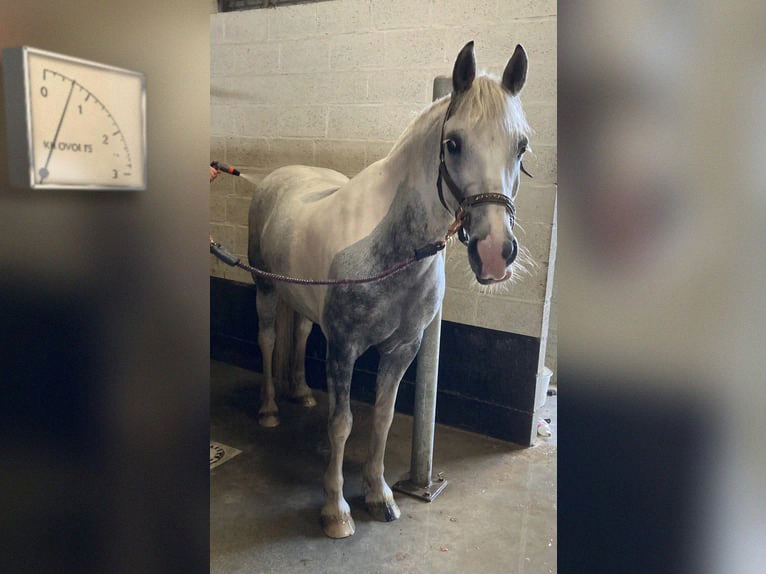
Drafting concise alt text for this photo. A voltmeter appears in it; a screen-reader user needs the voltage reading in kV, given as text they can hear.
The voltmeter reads 0.6 kV
